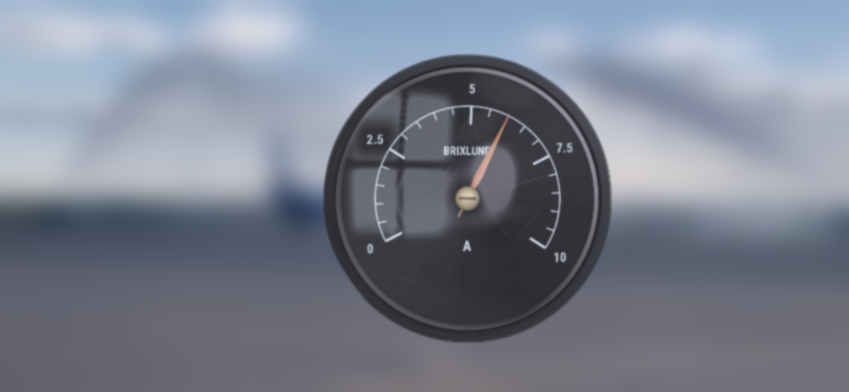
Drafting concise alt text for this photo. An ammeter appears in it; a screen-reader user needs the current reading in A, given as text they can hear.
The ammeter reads 6 A
